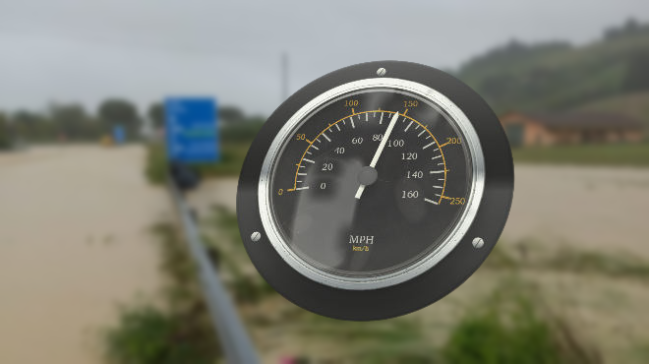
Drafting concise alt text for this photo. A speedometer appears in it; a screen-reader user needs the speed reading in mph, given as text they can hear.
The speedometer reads 90 mph
